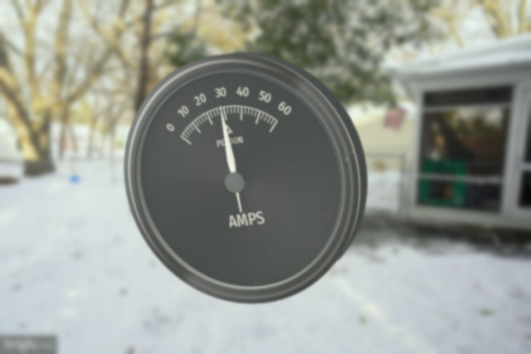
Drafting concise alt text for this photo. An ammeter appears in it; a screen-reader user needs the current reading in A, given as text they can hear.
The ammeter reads 30 A
